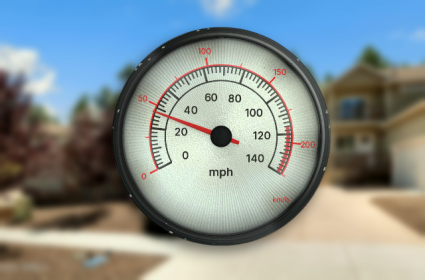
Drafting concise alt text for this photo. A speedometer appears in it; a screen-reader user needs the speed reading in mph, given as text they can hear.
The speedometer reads 28 mph
